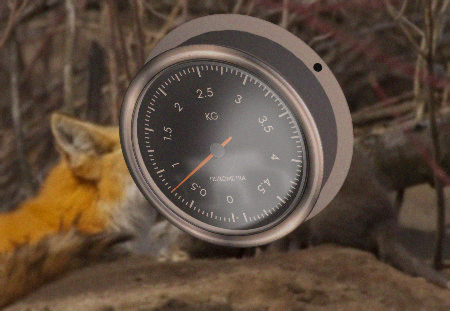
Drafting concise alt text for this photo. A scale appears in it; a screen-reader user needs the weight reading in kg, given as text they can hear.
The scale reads 0.75 kg
